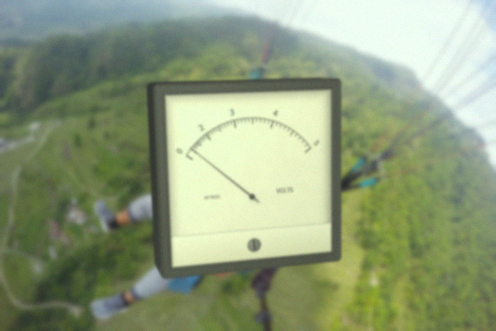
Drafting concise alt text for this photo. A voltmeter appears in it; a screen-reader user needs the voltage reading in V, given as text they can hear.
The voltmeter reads 1 V
